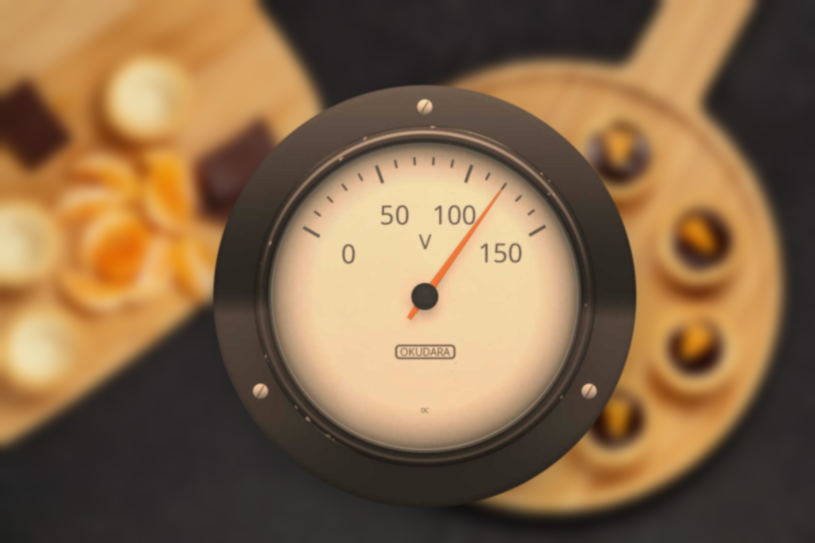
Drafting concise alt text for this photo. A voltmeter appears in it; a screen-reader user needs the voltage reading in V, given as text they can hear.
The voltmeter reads 120 V
